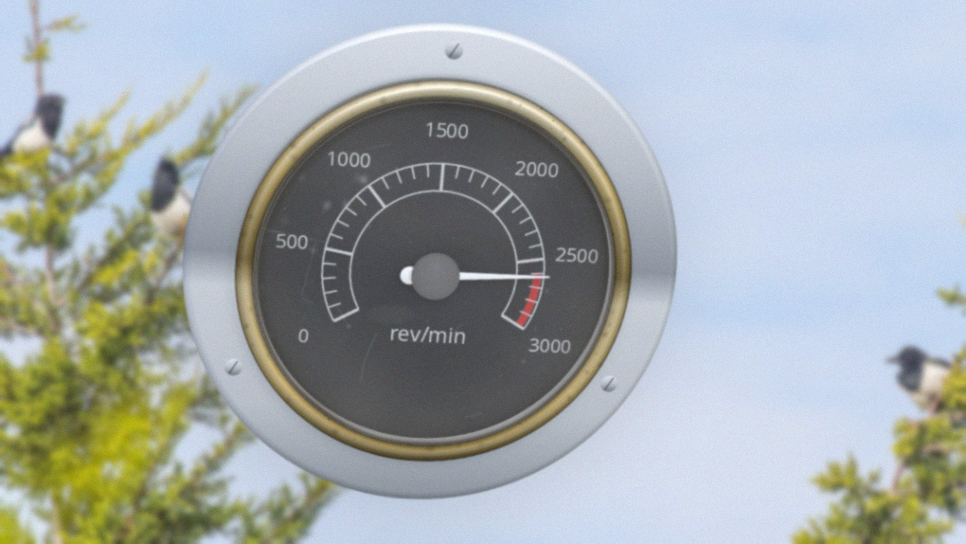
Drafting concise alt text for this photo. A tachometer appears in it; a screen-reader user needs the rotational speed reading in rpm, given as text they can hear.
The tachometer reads 2600 rpm
